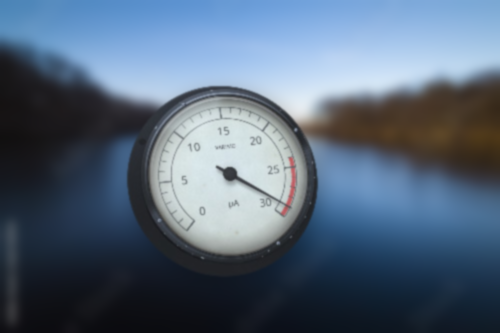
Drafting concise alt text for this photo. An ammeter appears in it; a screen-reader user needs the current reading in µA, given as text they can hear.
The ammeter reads 29 µA
